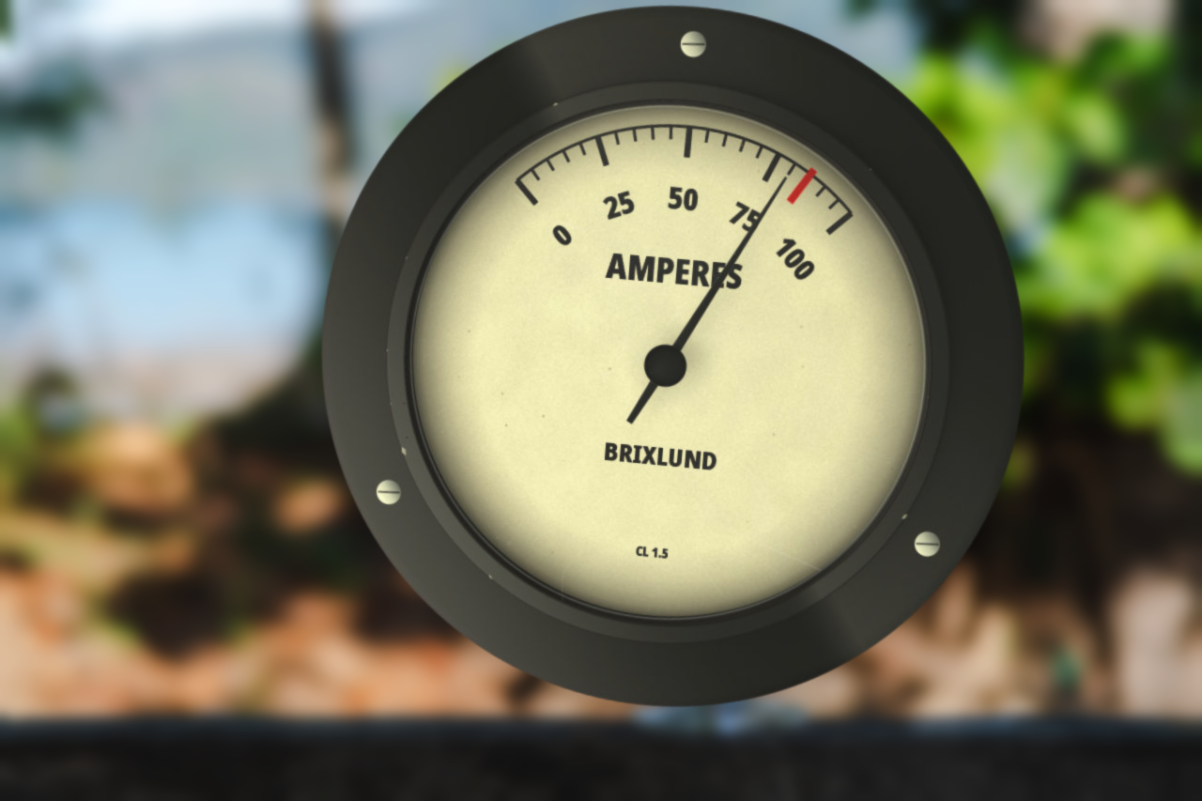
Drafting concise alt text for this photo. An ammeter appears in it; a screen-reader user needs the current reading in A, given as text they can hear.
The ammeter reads 80 A
